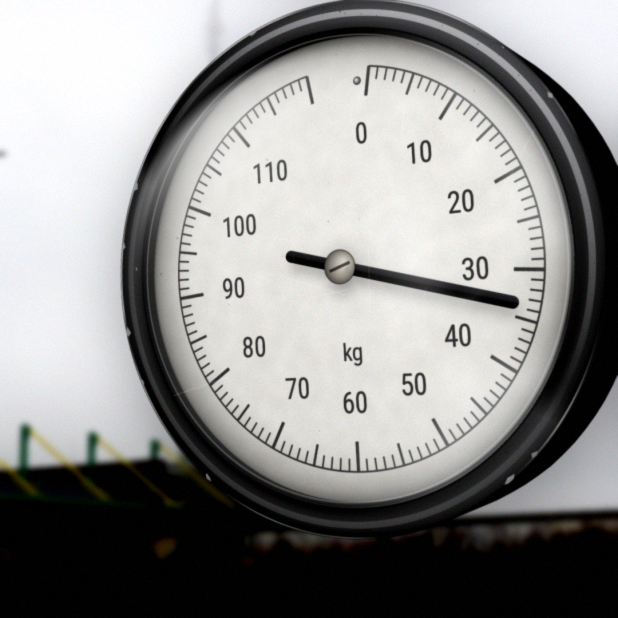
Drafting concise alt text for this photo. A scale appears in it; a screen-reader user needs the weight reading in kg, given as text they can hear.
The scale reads 33.5 kg
